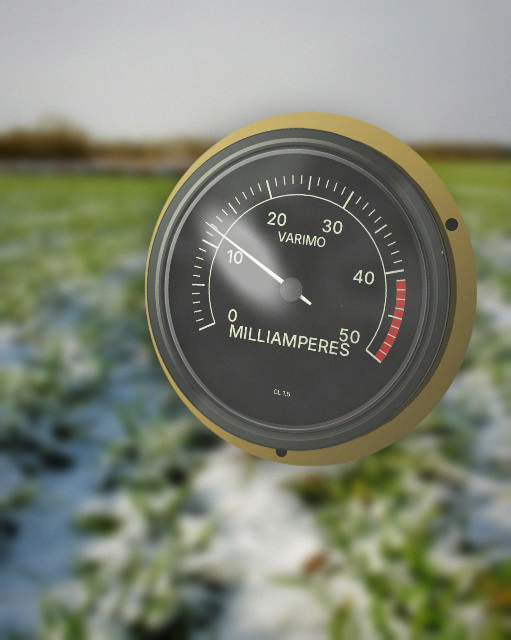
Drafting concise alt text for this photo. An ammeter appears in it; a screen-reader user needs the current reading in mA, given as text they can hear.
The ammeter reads 12 mA
